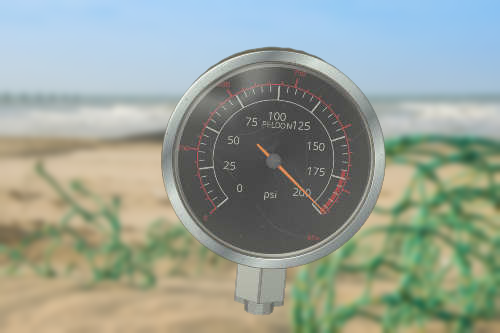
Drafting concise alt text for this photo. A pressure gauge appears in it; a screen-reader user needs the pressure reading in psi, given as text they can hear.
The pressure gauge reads 197.5 psi
